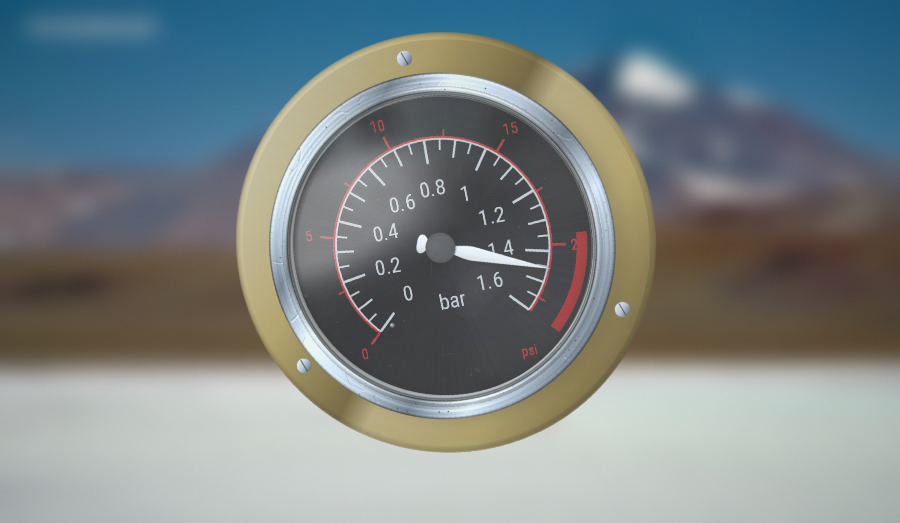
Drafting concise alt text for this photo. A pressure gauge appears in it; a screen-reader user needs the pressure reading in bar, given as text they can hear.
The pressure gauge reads 1.45 bar
